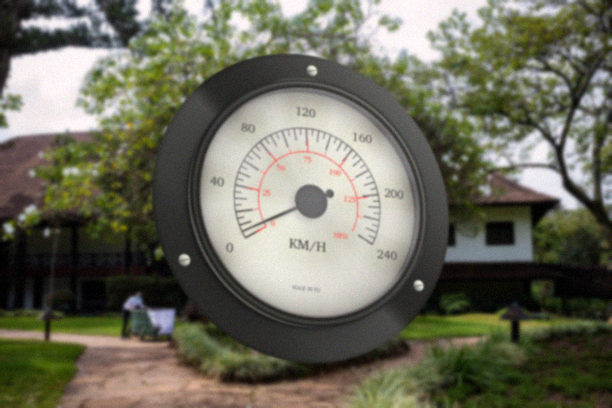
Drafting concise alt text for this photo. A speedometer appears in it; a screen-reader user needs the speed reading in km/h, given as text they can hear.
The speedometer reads 5 km/h
